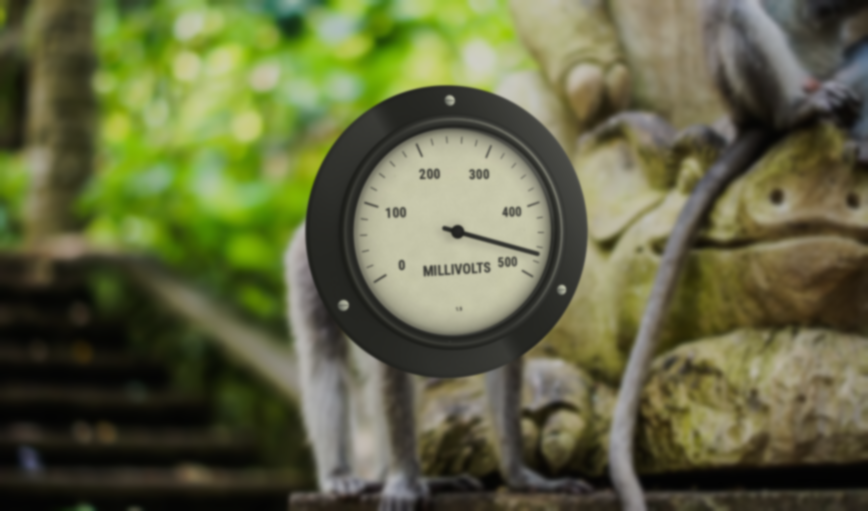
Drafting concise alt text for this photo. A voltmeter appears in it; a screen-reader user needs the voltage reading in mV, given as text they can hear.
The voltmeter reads 470 mV
